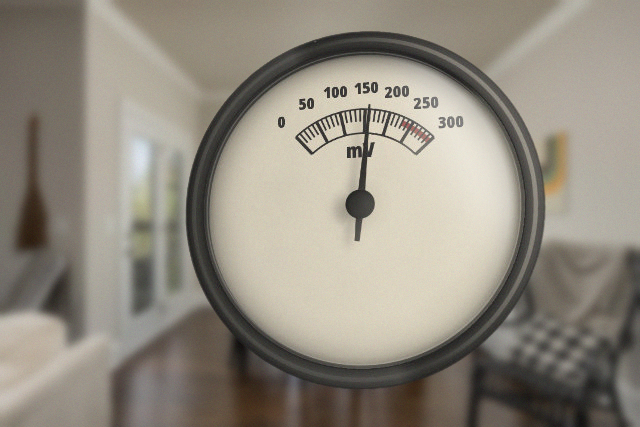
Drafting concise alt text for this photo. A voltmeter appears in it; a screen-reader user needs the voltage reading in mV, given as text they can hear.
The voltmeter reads 160 mV
